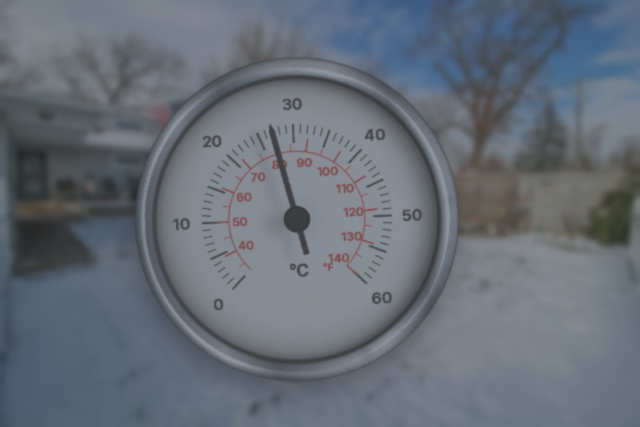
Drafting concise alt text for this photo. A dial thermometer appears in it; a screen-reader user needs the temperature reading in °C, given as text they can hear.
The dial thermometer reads 27 °C
